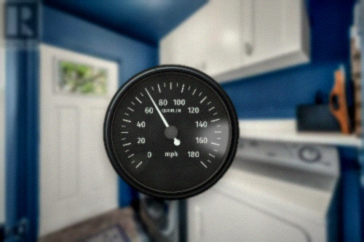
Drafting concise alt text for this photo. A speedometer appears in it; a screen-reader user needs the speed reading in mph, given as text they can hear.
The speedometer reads 70 mph
